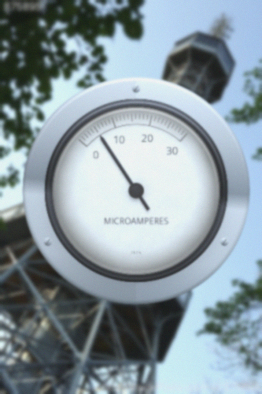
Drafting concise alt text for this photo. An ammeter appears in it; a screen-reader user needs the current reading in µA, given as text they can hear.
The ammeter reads 5 µA
